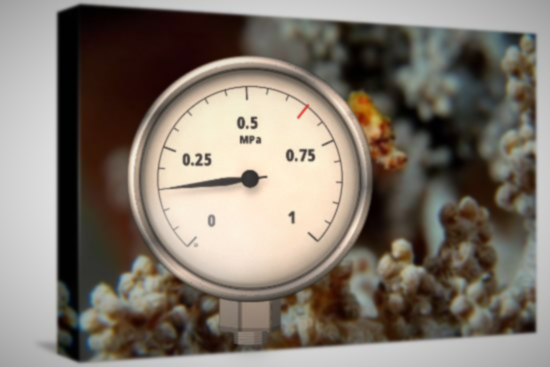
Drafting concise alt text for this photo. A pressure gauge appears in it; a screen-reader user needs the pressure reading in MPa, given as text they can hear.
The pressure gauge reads 0.15 MPa
